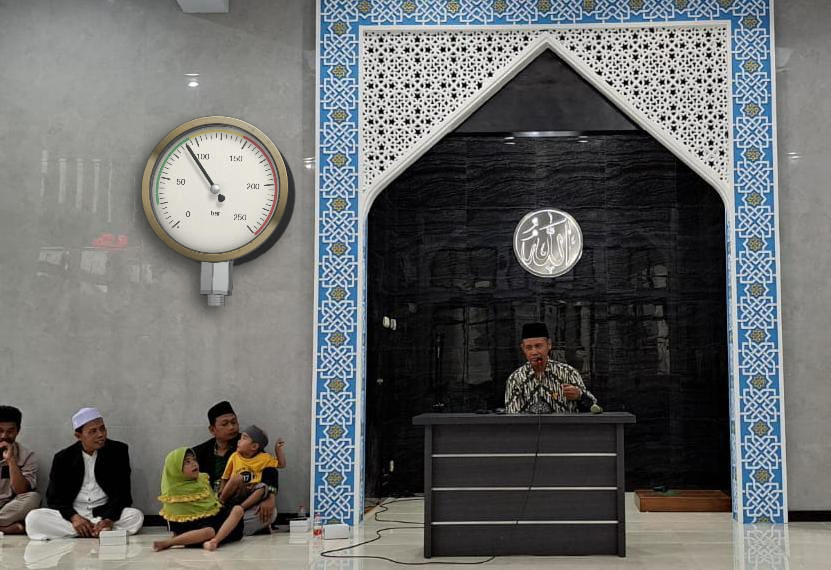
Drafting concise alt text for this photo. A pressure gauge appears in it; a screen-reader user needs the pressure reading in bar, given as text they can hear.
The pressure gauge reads 90 bar
